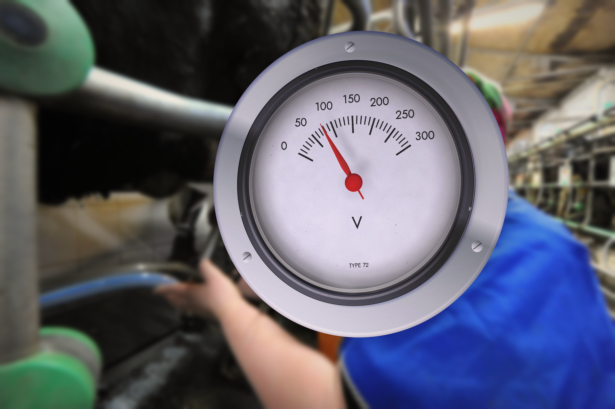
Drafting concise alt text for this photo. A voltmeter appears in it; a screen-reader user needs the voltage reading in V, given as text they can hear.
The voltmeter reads 80 V
